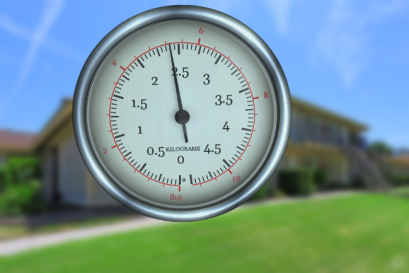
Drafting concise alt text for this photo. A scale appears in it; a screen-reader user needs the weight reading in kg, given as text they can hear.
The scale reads 2.4 kg
